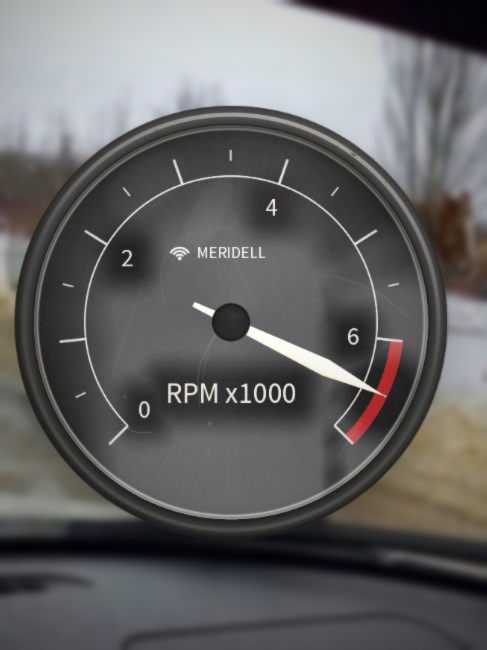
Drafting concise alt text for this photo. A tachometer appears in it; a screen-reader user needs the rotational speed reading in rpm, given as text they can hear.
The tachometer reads 6500 rpm
